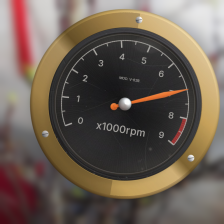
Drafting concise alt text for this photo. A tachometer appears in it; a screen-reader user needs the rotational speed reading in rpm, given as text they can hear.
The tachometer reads 7000 rpm
